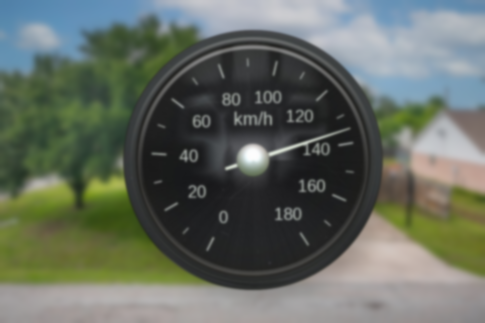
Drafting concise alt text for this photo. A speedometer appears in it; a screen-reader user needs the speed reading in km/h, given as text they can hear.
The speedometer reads 135 km/h
